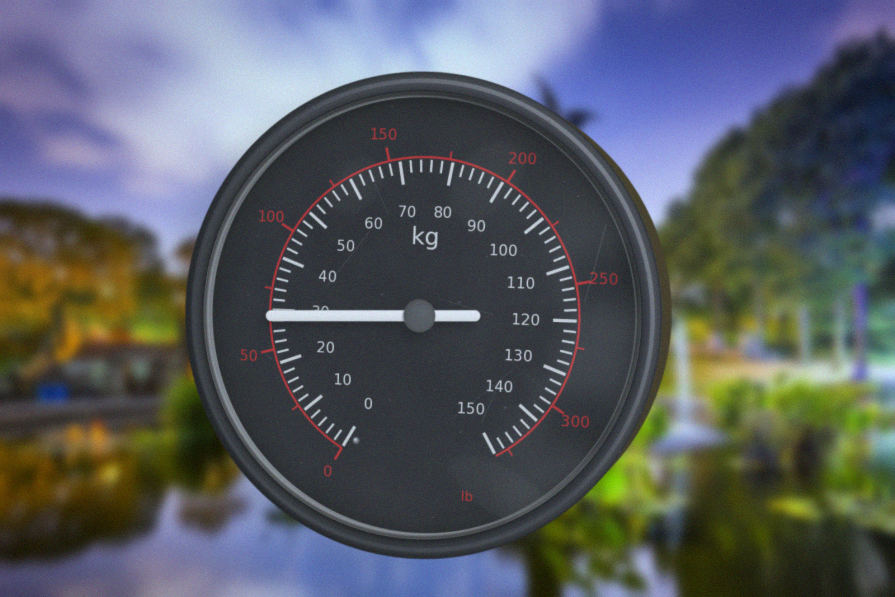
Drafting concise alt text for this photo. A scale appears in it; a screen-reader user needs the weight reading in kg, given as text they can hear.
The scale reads 29 kg
